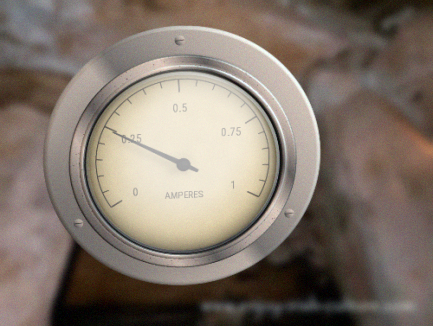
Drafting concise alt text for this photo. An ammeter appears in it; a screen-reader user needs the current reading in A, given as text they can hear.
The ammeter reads 0.25 A
